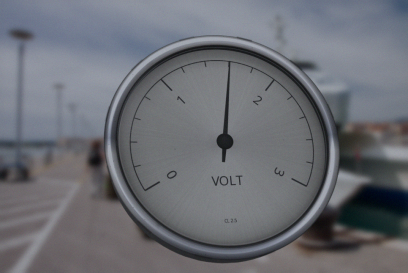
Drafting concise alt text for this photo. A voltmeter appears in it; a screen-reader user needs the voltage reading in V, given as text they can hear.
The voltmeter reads 1.6 V
